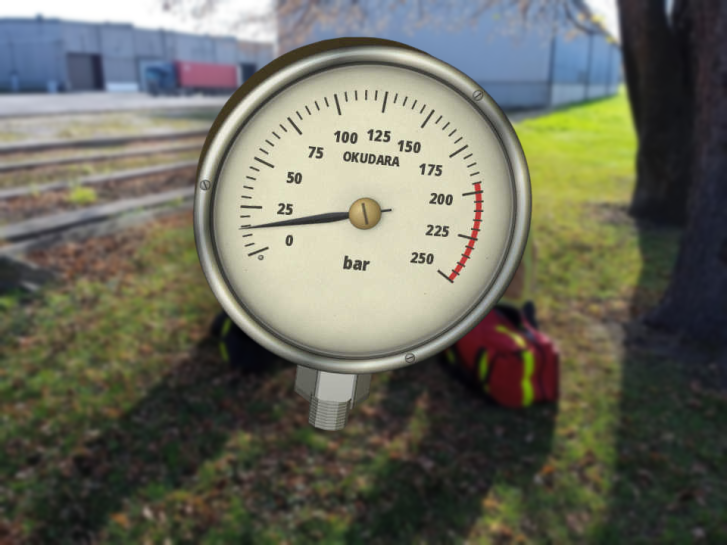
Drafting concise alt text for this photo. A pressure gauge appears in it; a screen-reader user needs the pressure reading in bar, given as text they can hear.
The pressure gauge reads 15 bar
